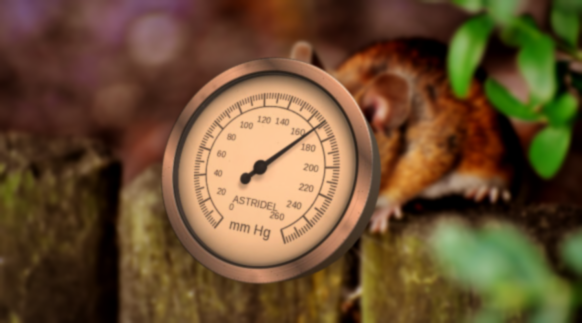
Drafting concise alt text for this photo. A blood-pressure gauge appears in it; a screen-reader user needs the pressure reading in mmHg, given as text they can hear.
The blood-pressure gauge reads 170 mmHg
